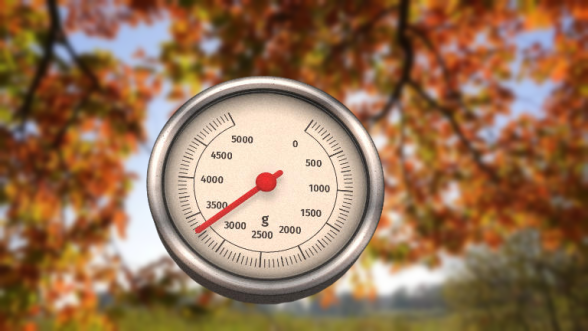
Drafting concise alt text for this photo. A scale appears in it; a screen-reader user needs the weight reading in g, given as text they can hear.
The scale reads 3300 g
